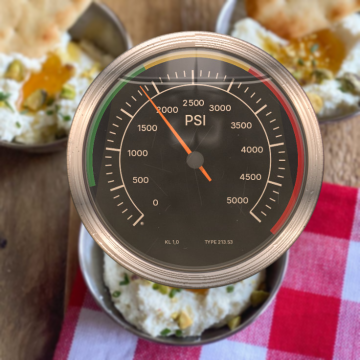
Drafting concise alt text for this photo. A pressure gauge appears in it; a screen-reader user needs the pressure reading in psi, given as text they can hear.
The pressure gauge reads 1850 psi
